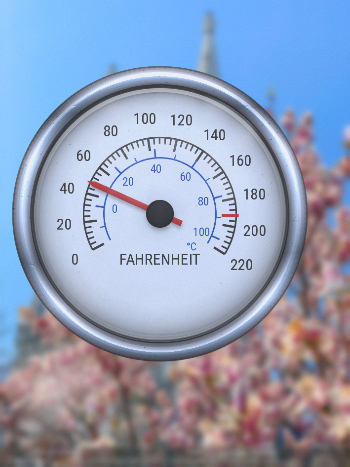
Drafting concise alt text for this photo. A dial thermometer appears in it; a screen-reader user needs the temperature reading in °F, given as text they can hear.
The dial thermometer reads 48 °F
